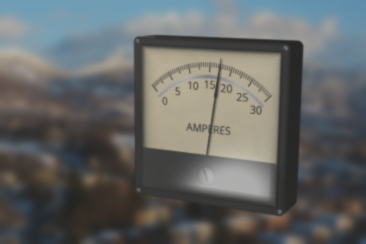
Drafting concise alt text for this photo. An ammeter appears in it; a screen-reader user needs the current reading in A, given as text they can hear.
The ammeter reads 17.5 A
